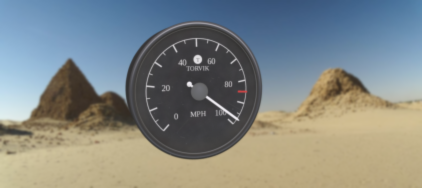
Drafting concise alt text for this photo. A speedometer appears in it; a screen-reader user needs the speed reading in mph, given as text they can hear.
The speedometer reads 97.5 mph
